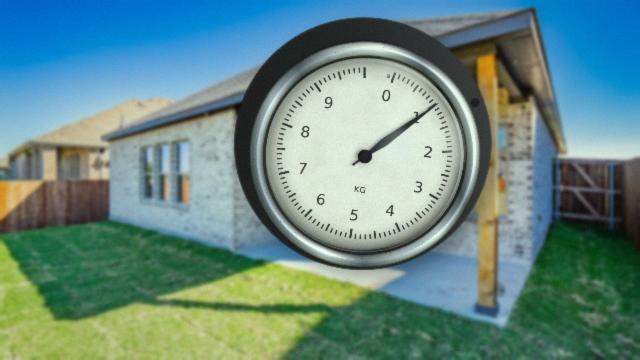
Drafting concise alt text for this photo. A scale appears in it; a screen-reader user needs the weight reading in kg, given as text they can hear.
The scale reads 1 kg
